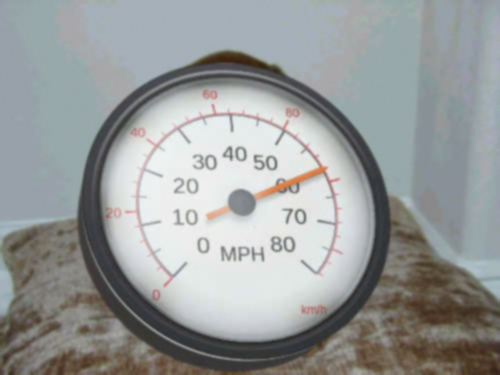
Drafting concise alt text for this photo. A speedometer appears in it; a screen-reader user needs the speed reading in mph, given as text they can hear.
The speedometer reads 60 mph
